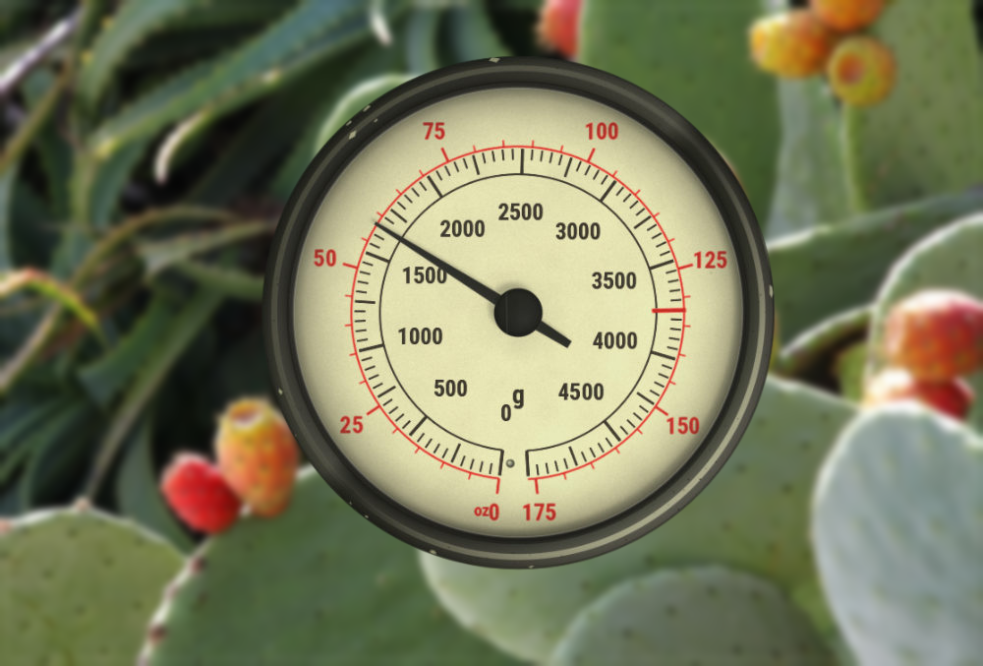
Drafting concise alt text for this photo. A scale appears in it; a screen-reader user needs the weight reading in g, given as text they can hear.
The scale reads 1650 g
